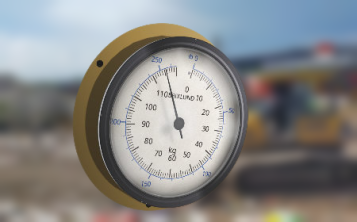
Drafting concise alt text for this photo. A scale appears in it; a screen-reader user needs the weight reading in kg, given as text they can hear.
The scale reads 115 kg
